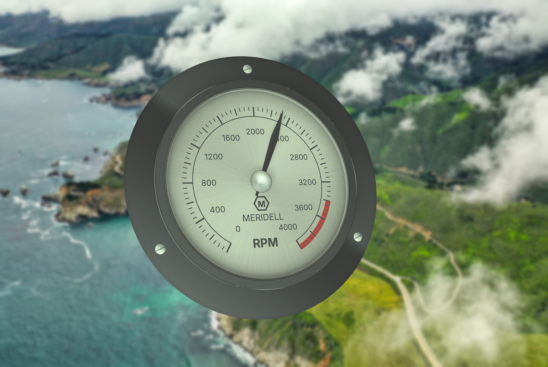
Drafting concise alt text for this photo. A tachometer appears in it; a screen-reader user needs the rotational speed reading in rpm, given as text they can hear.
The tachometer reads 2300 rpm
